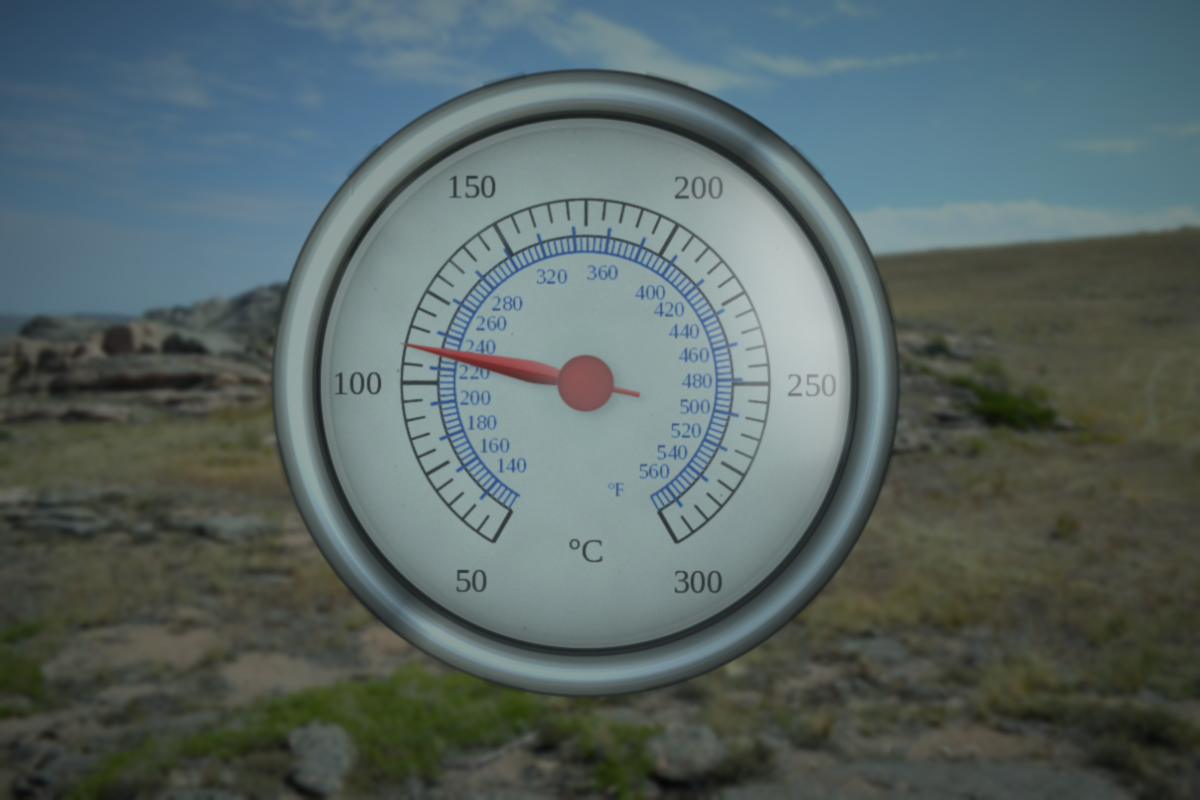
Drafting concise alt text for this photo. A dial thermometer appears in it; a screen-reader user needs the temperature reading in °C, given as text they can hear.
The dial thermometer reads 110 °C
